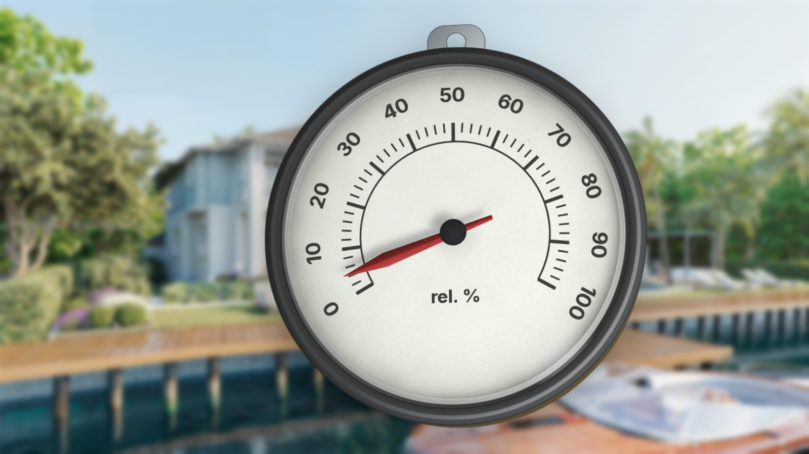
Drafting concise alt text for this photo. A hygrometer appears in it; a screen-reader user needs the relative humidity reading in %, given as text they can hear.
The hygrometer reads 4 %
